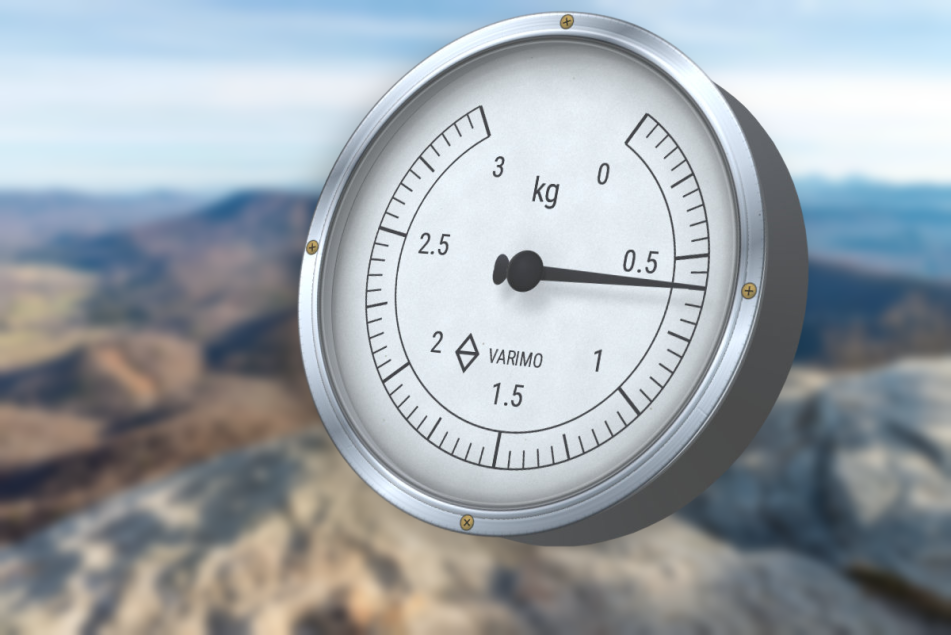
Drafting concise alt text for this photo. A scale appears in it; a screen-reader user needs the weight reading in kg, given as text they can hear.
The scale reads 0.6 kg
